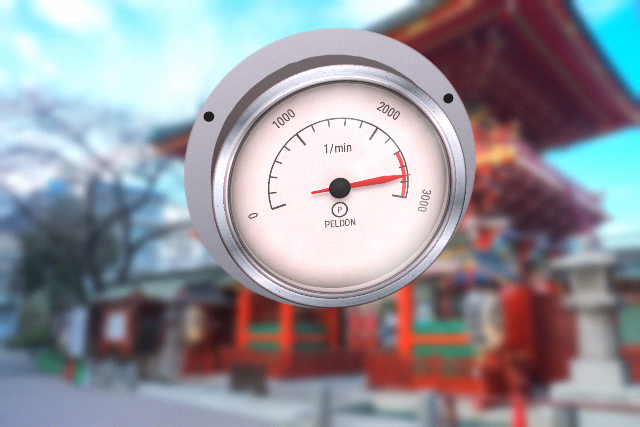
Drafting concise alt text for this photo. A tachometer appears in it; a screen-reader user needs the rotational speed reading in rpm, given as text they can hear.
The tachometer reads 2700 rpm
